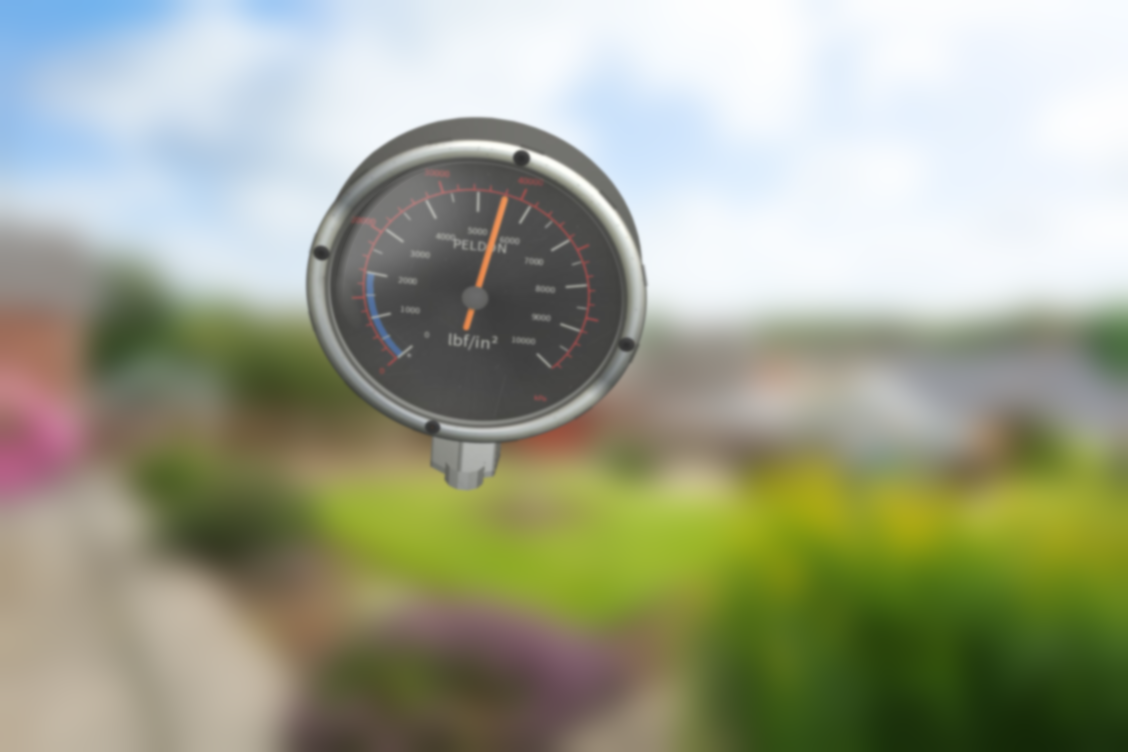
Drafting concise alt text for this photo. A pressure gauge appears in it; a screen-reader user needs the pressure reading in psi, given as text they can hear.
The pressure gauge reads 5500 psi
